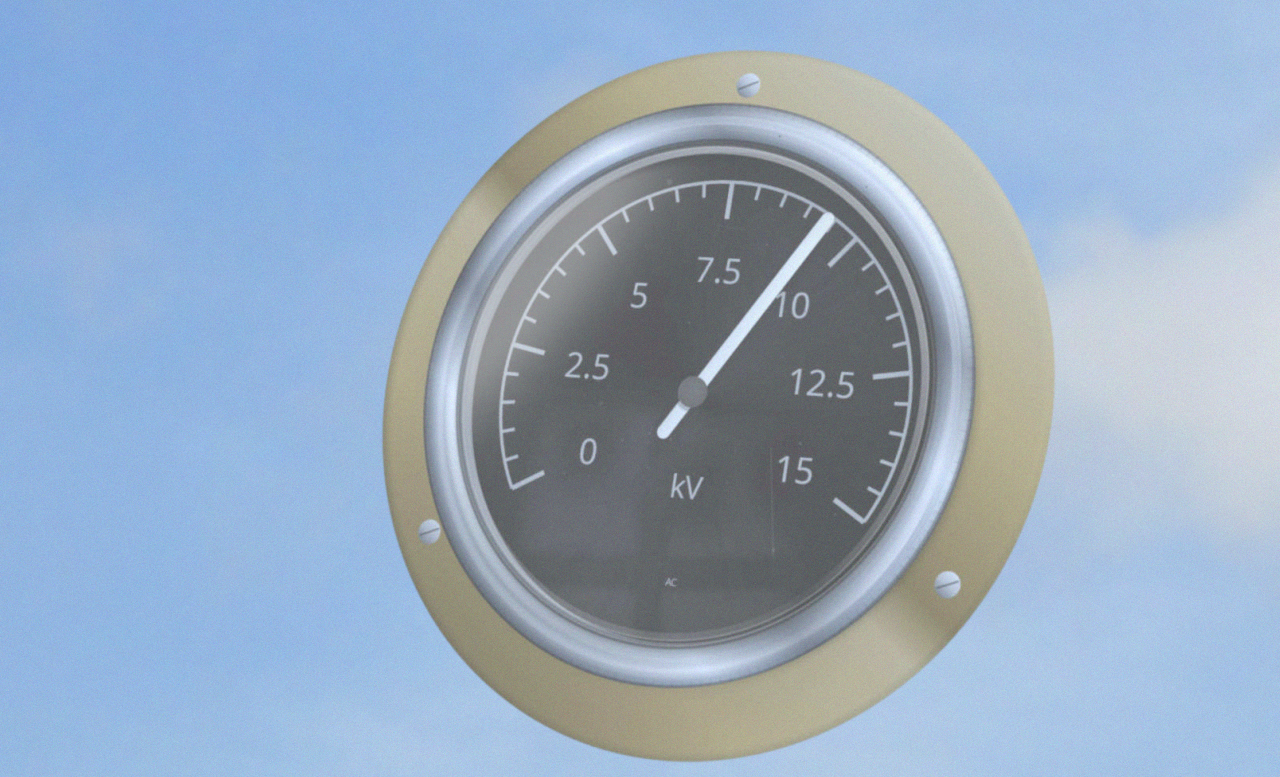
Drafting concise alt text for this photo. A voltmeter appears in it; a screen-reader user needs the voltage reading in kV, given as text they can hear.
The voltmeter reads 9.5 kV
